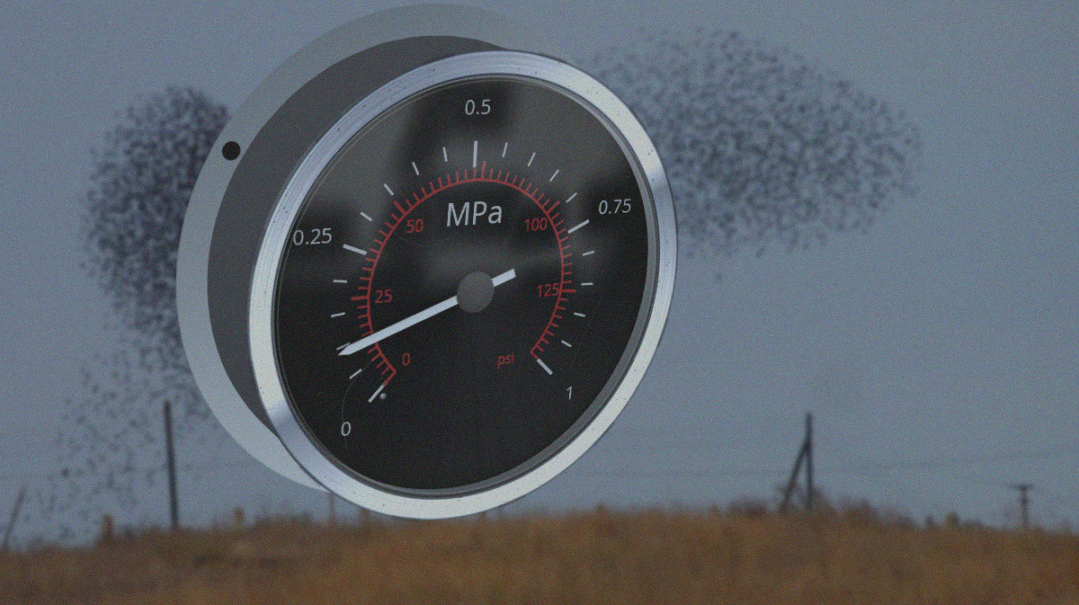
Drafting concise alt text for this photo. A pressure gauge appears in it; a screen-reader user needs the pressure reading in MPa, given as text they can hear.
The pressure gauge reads 0.1 MPa
